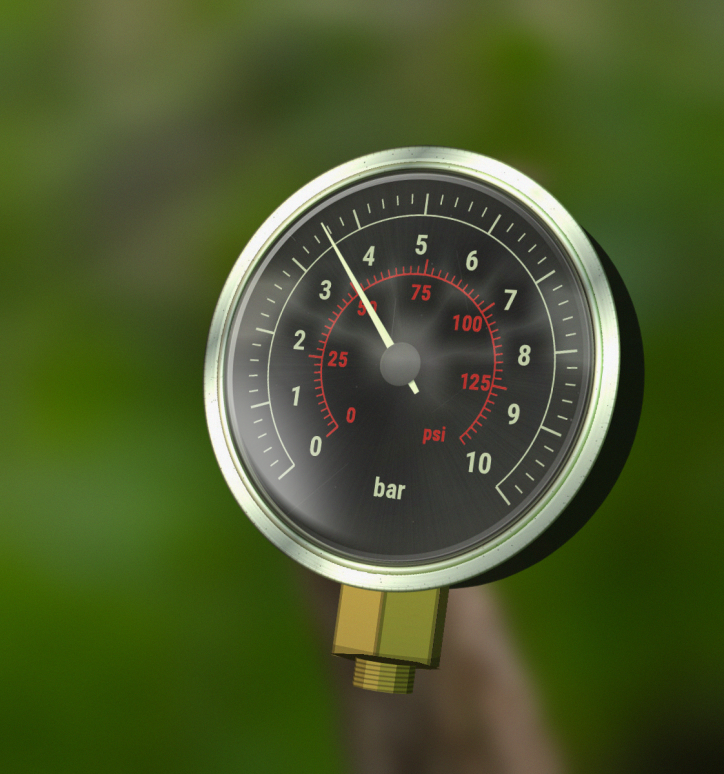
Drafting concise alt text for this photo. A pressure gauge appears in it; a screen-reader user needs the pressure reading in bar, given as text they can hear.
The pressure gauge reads 3.6 bar
